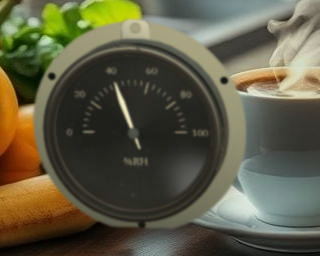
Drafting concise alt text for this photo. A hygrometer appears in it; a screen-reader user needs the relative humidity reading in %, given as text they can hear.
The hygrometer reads 40 %
